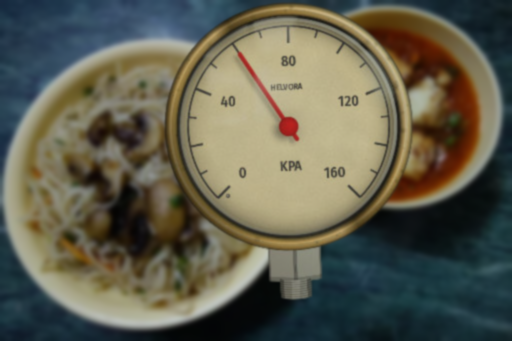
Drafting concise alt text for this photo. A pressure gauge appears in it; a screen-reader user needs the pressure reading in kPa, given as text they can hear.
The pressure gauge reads 60 kPa
